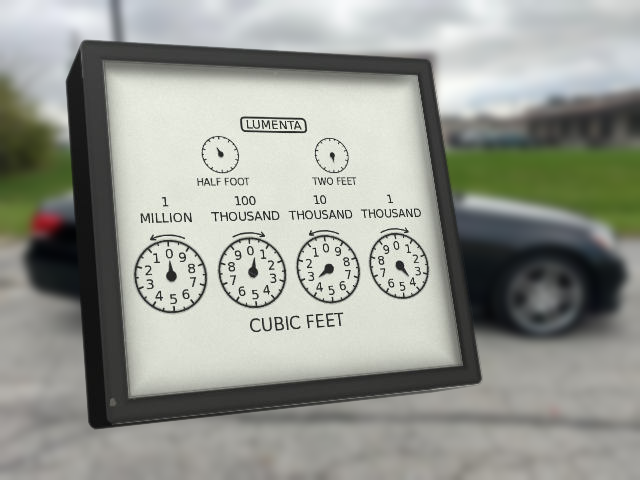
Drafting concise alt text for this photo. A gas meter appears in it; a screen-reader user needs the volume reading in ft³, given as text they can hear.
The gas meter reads 3400 ft³
